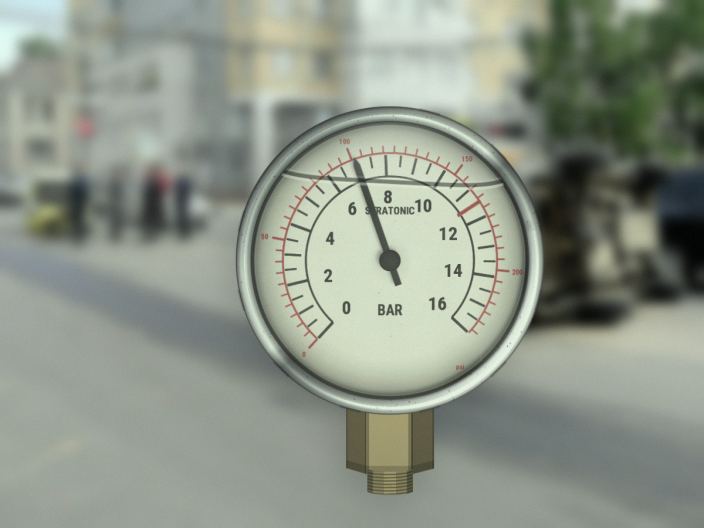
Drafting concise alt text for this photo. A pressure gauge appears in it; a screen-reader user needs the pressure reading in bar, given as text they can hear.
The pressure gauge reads 7 bar
